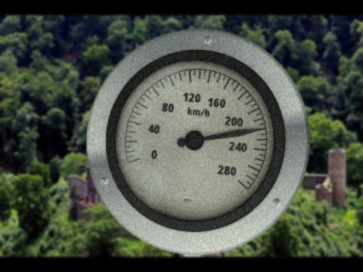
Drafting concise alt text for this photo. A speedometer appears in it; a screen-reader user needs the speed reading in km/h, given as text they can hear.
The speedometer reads 220 km/h
